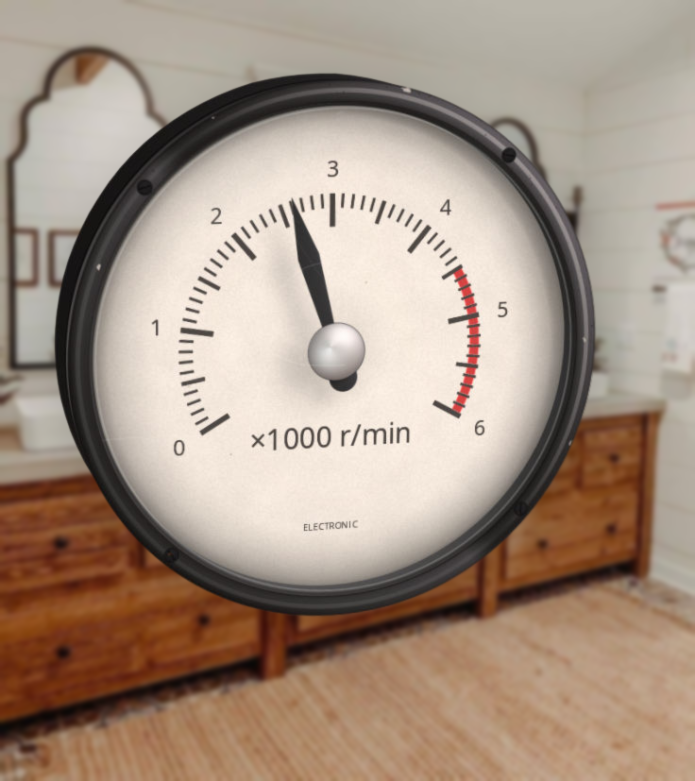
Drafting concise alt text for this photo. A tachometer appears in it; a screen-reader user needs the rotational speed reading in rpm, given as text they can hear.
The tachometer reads 2600 rpm
